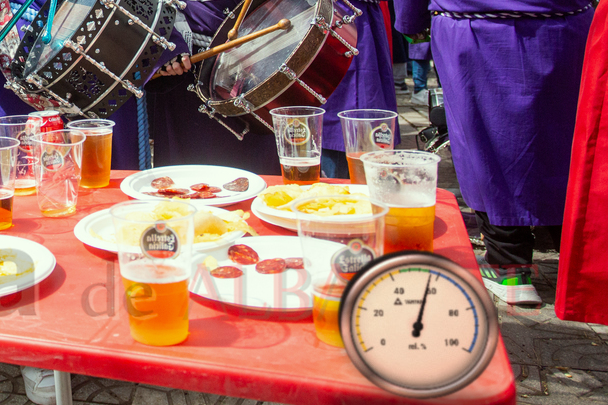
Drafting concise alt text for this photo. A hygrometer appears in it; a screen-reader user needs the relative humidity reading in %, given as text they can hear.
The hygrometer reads 56 %
